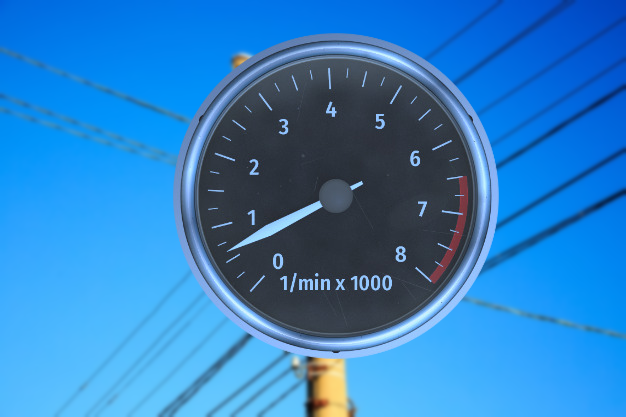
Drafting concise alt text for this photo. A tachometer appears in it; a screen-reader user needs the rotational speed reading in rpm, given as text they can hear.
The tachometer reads 625 rpm
